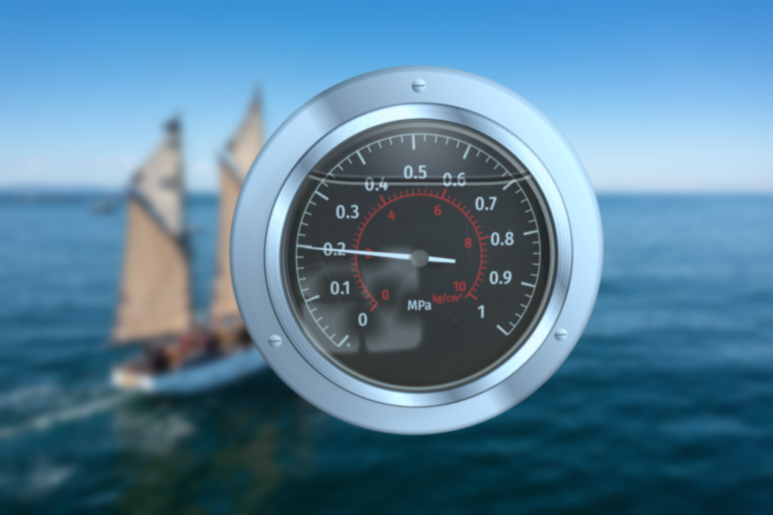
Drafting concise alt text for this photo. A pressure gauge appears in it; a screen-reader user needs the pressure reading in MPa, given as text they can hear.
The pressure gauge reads 0.2 MPa
